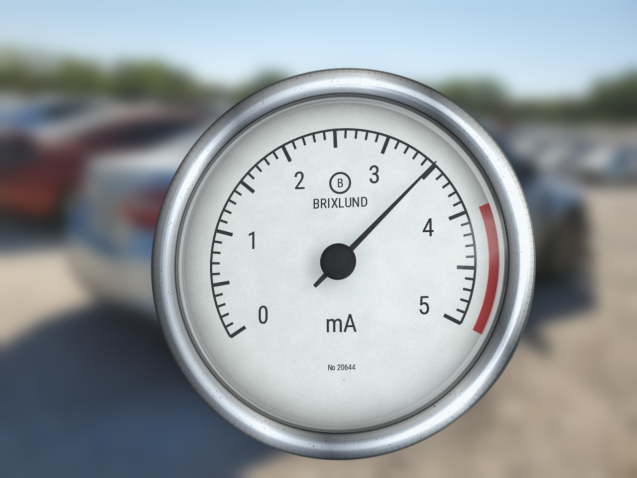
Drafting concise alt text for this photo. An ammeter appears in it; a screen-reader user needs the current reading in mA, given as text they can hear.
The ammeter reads 3.5 mA
